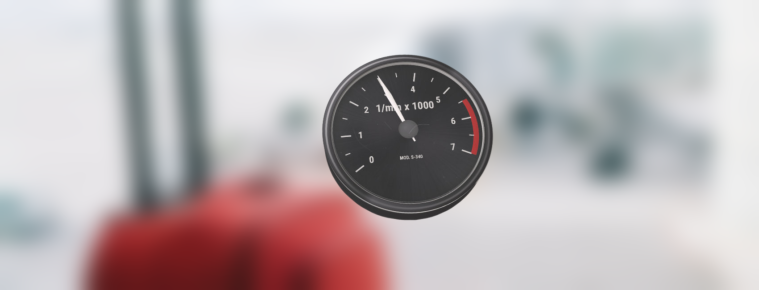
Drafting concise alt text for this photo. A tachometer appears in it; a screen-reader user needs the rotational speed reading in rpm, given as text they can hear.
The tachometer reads 3000 rpm
